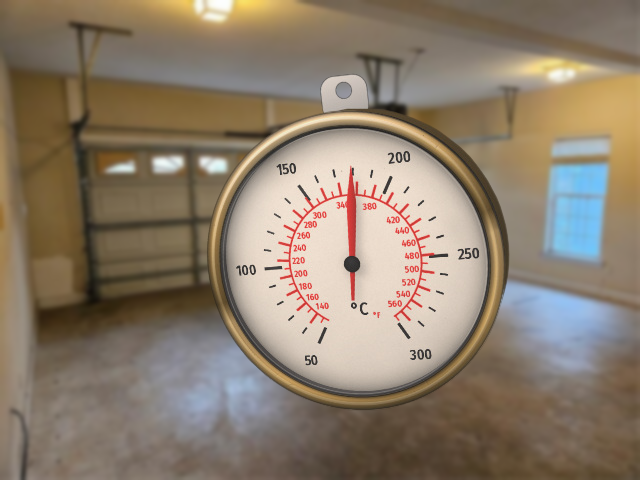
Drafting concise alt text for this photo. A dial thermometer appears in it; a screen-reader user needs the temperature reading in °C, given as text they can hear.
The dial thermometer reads 180 °C
